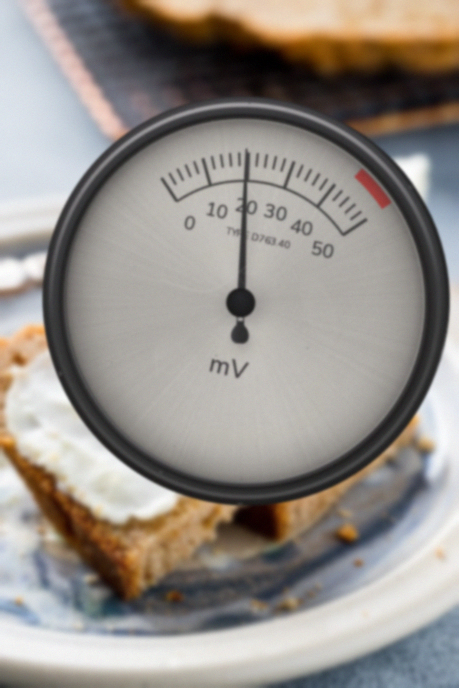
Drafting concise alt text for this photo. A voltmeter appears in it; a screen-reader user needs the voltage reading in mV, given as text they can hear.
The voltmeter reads 20 mV
